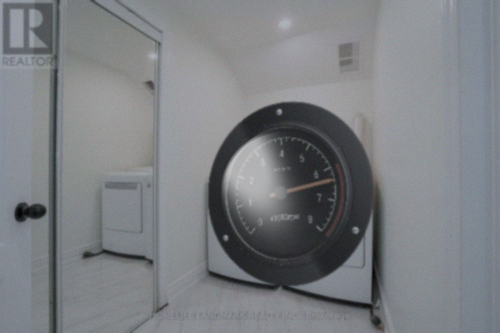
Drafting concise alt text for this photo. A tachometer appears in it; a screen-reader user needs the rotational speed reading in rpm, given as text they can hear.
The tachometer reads 6400 rpm
